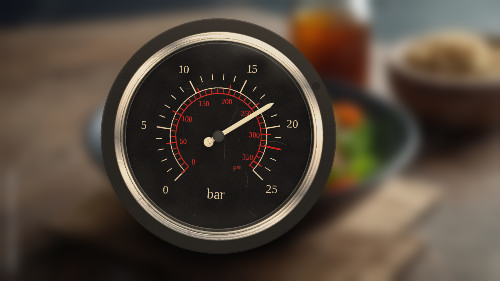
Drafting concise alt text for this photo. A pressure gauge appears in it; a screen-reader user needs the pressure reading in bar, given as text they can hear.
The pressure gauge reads 18 bar
